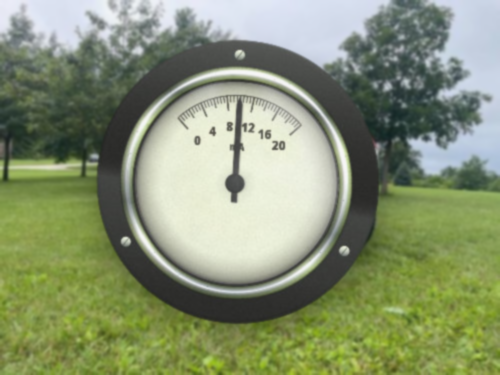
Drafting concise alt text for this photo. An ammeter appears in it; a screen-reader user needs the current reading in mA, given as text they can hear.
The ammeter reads 10 mA
